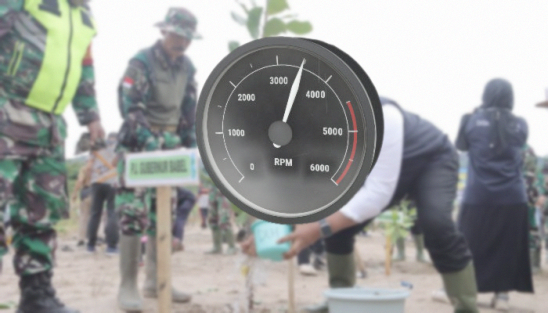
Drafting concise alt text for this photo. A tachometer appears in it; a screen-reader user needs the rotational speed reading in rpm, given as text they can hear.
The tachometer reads 3500 rpm
